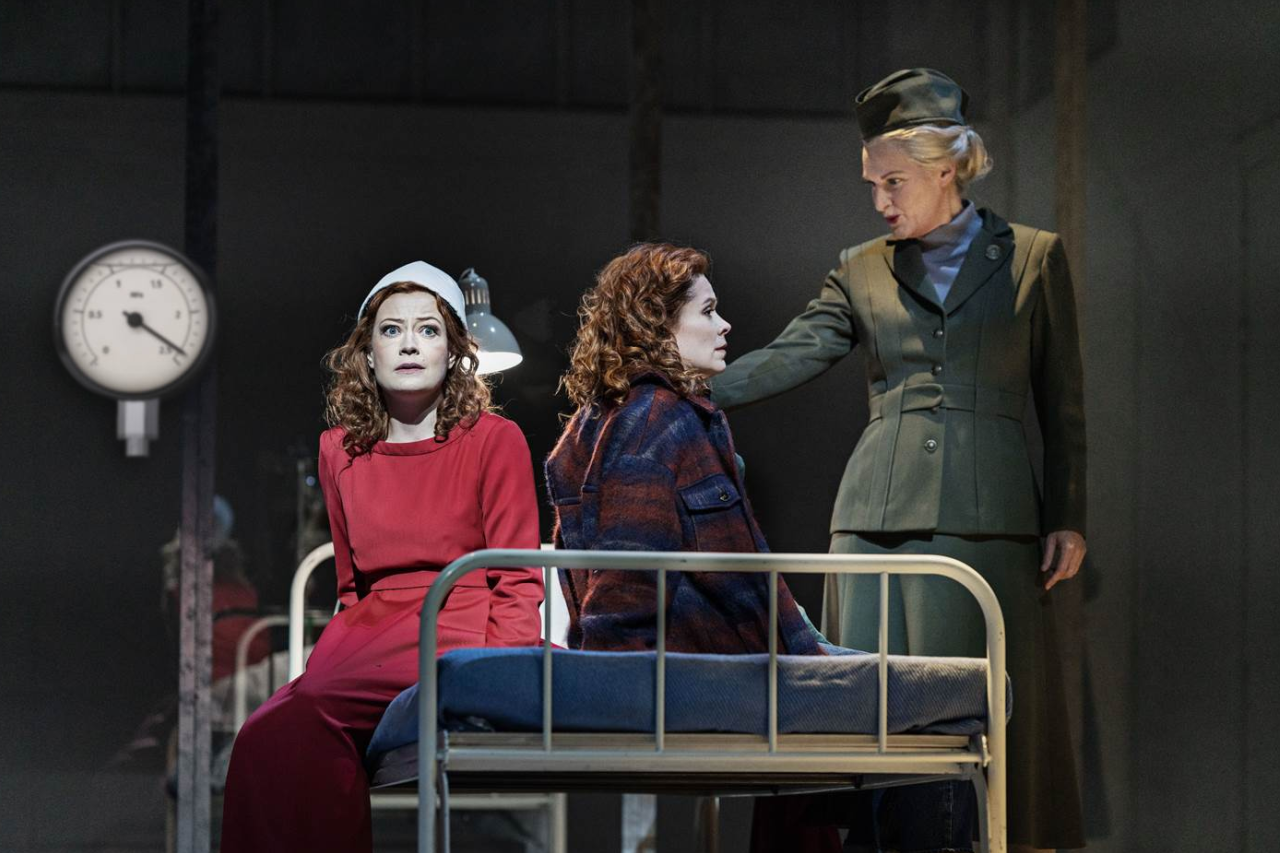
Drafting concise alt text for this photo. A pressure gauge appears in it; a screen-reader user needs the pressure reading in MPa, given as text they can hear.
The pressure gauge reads 2.4 MPa
